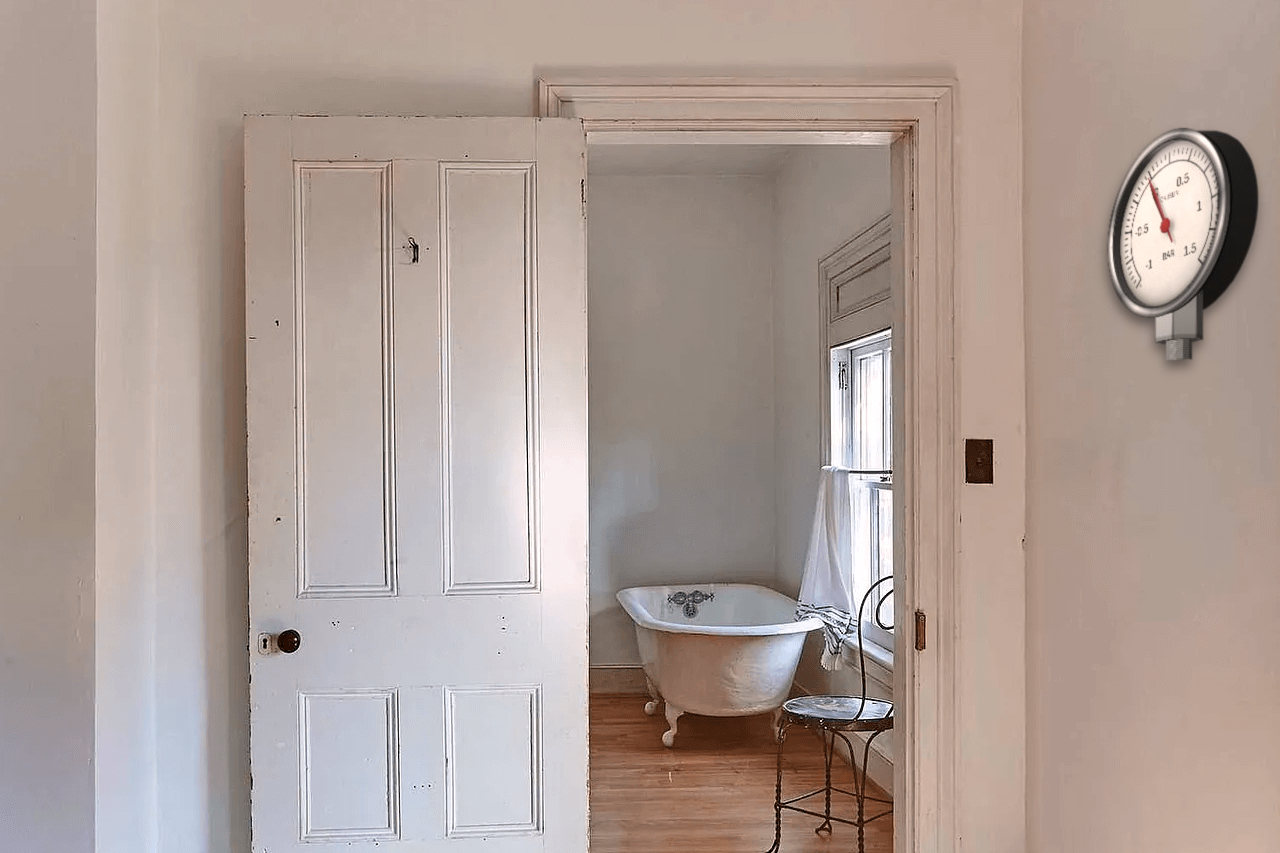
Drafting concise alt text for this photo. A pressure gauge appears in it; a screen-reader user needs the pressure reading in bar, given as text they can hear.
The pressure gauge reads 0 bar
